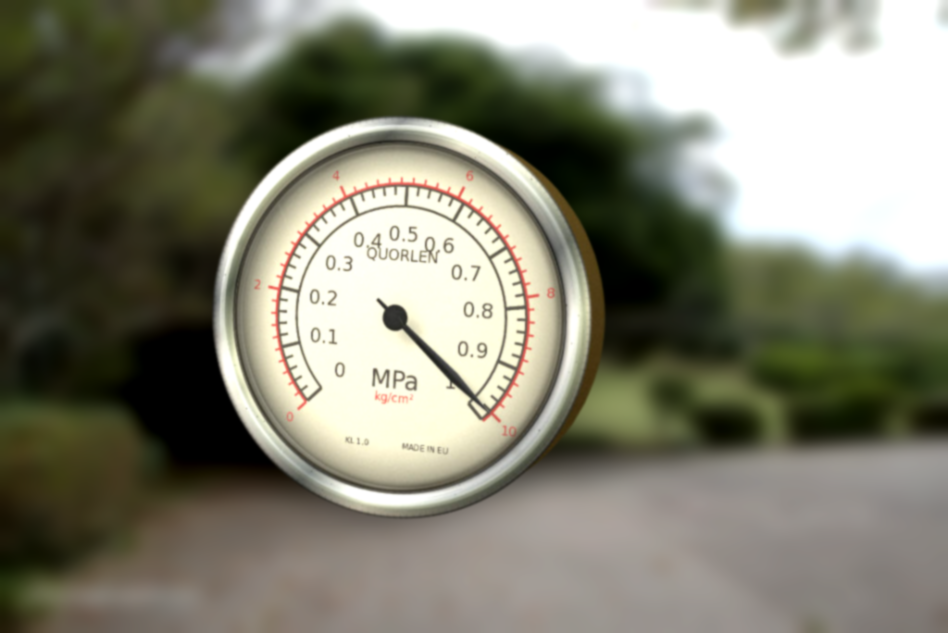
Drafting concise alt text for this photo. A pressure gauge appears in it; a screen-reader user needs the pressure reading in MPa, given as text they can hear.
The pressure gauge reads 0.98 MPa
